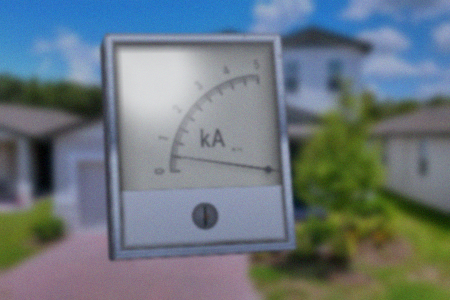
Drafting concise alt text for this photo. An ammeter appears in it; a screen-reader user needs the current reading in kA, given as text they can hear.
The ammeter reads 0.5 kA
